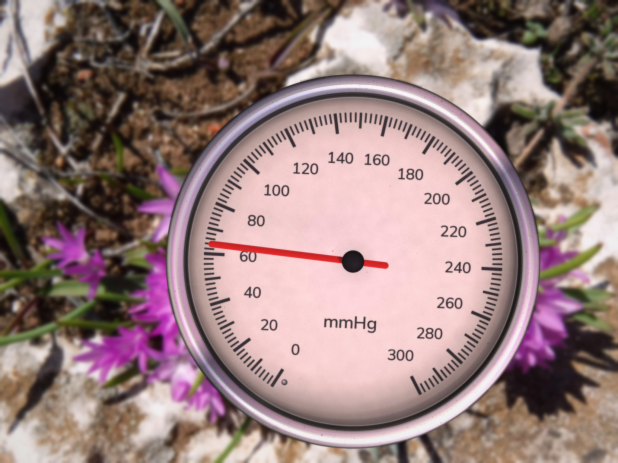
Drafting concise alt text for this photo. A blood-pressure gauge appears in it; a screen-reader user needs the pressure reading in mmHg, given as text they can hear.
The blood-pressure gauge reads 64 mmHg
